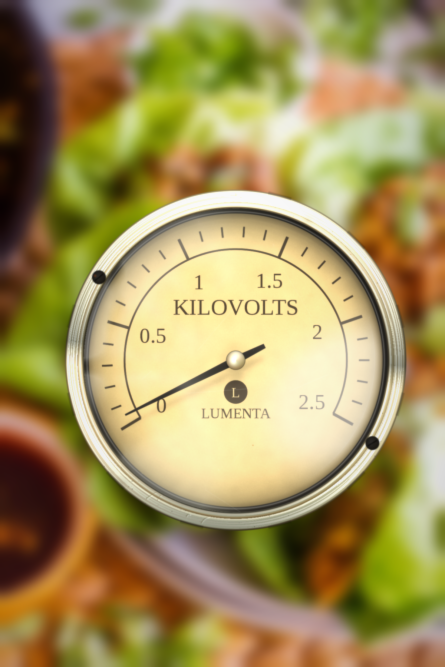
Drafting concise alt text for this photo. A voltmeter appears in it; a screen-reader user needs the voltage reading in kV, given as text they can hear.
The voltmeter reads 0.05 kV
